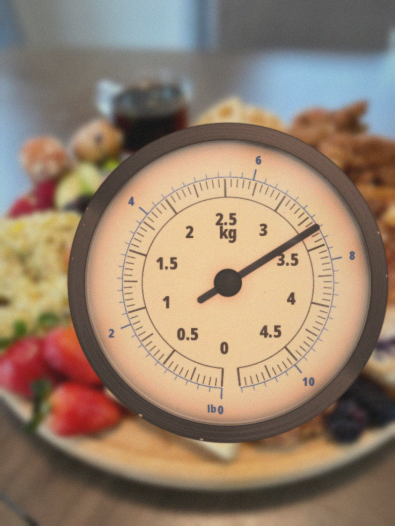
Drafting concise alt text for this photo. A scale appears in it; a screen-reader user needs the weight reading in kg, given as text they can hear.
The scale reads 3.35 kg
